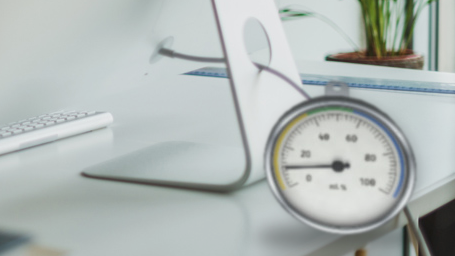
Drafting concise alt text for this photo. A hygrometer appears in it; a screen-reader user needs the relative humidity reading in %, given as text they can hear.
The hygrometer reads 10 %
